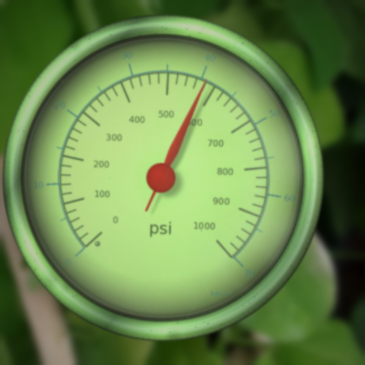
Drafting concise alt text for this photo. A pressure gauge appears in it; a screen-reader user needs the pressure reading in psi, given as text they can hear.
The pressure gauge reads 580 psi
